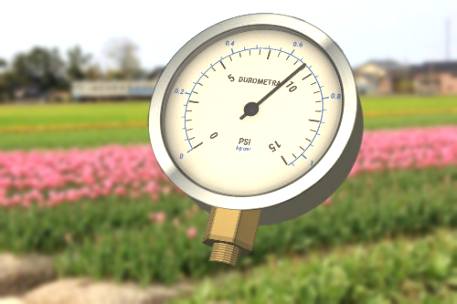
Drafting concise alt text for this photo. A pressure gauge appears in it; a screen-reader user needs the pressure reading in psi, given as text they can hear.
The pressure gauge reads 9.5 psi
